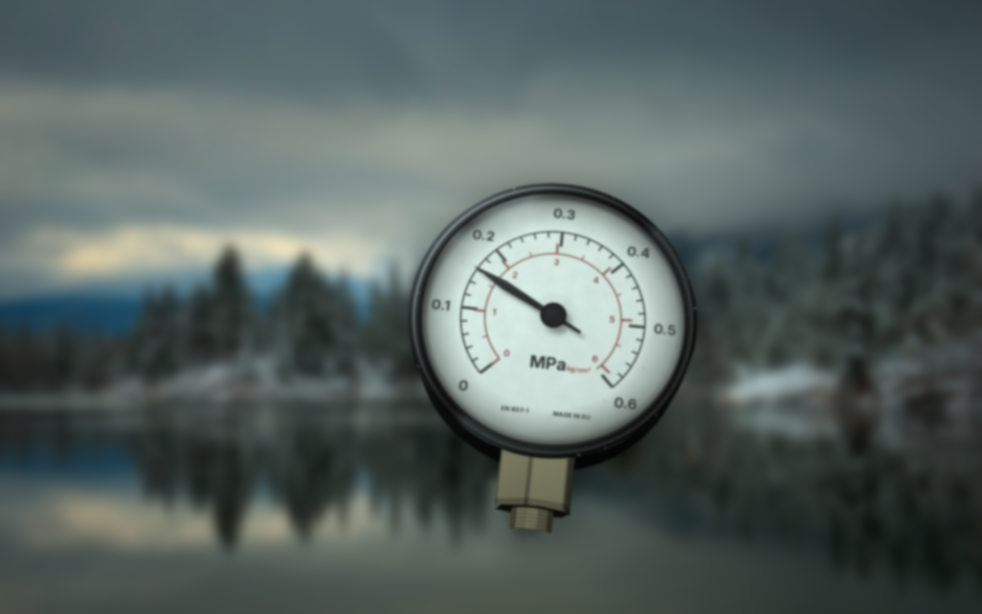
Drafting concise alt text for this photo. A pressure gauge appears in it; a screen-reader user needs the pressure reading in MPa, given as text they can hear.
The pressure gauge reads 0.16 MPa
